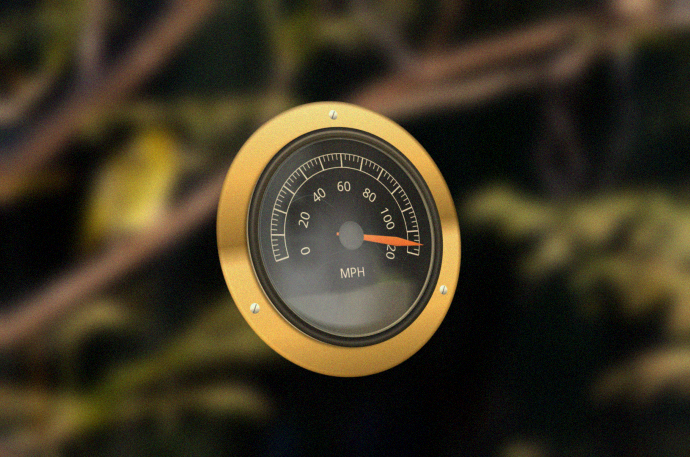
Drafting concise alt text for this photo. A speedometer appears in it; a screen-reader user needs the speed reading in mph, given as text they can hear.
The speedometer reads 116 mph
